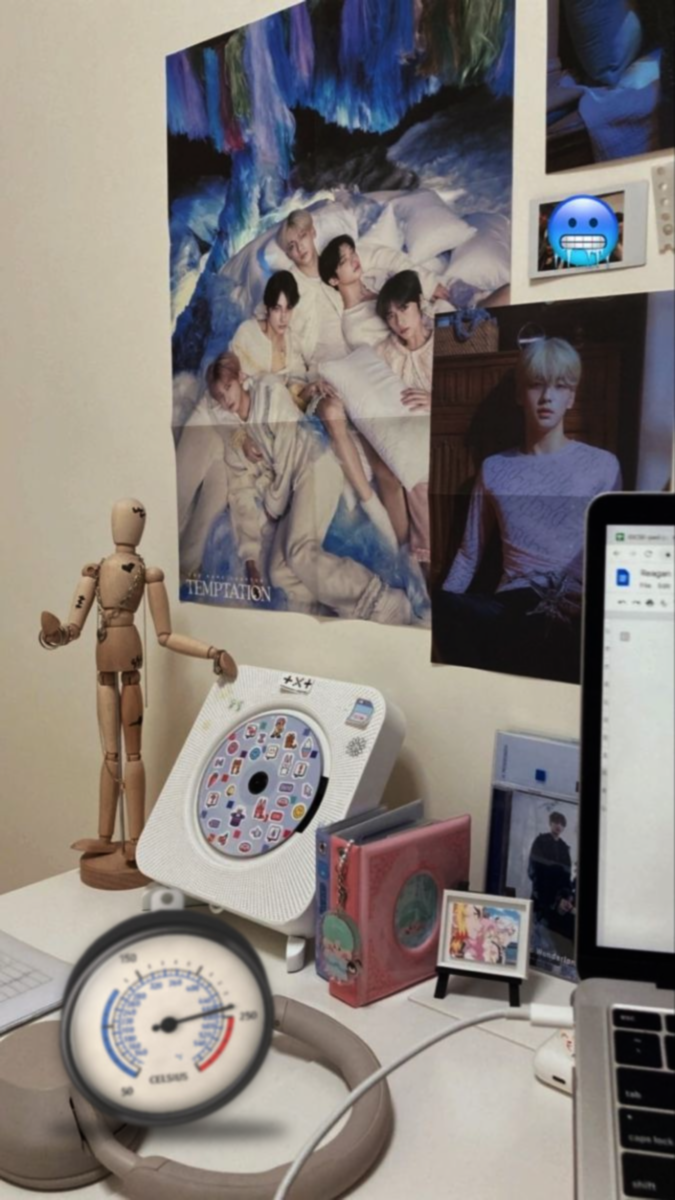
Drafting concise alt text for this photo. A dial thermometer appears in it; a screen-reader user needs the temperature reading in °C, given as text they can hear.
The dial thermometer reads 240 °C
